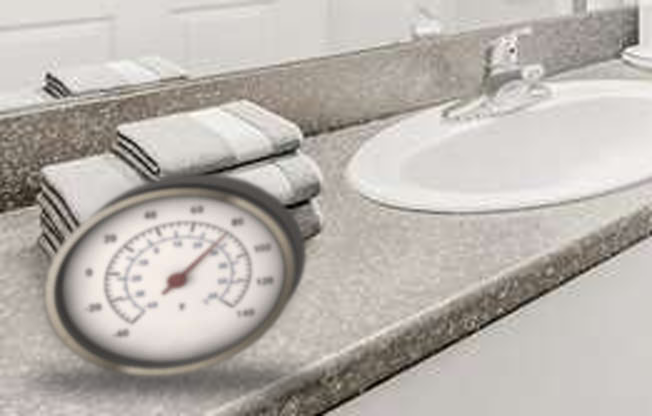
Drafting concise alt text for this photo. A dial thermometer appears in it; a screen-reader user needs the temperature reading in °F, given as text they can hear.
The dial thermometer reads 80 °F
